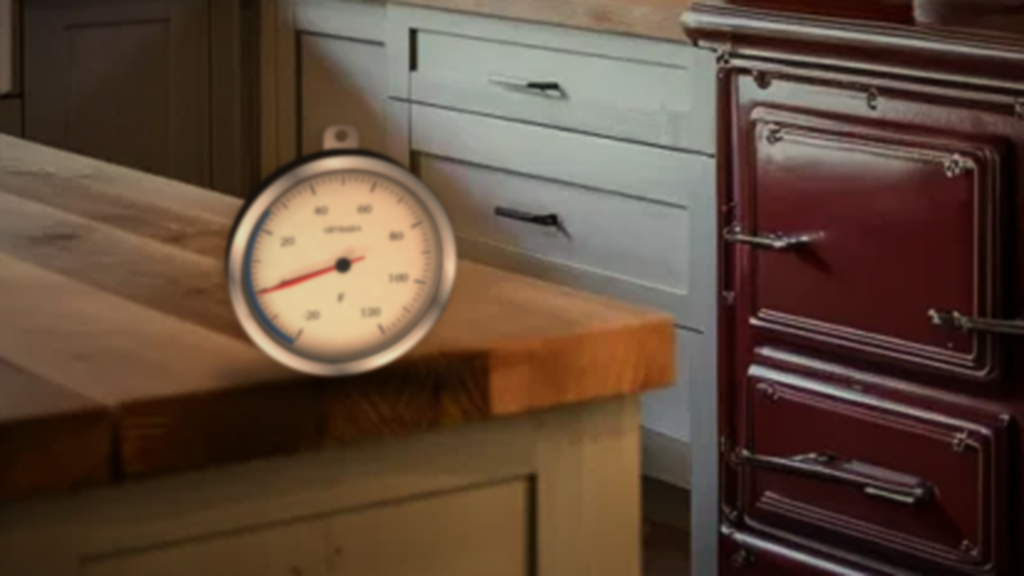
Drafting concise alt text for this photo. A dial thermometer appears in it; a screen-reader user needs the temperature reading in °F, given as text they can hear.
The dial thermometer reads 0 °F
